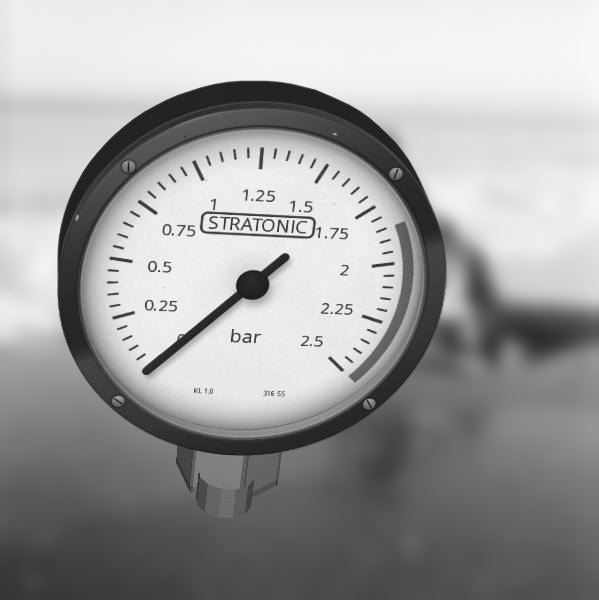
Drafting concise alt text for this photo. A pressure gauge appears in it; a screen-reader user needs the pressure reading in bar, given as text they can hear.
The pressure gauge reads 0 bar
